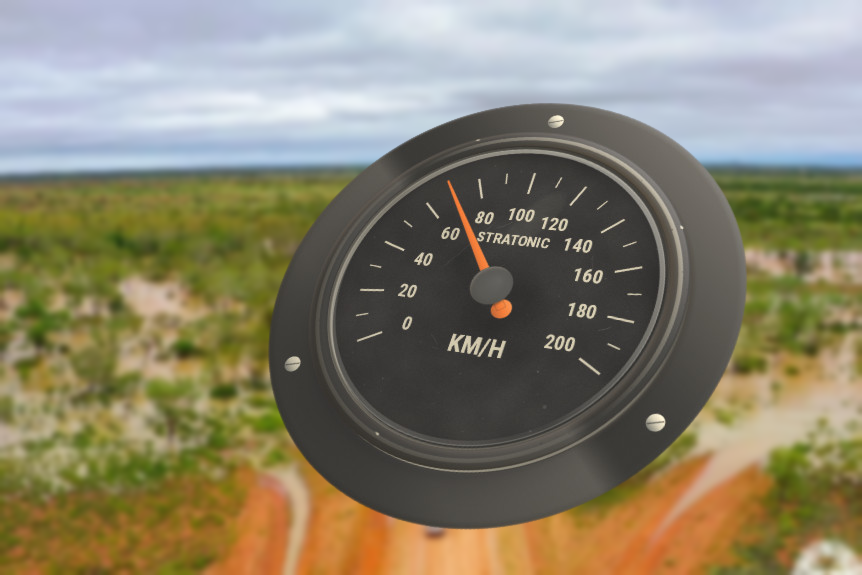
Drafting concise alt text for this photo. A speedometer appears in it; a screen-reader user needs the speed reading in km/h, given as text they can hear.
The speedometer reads 70 km/h
